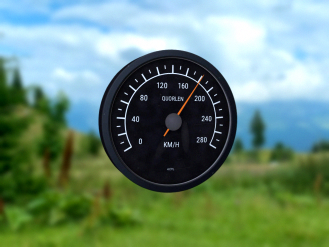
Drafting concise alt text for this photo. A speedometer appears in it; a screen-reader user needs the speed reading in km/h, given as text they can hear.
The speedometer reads 180 km/h
